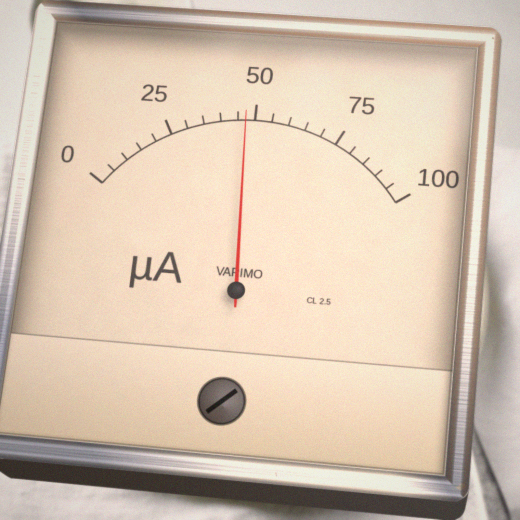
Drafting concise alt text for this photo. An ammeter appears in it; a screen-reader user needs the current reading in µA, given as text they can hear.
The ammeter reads 47.5 µA
